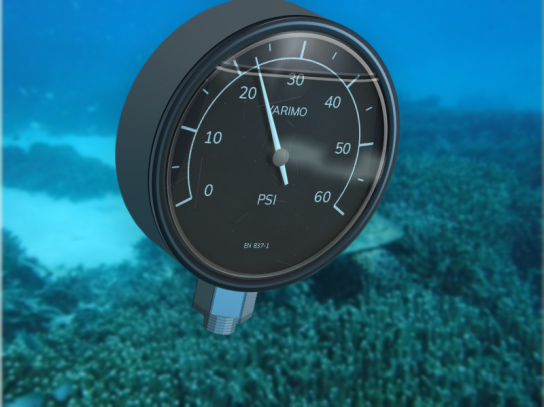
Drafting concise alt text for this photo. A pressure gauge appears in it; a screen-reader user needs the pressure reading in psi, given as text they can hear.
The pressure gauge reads 22.5 psi
